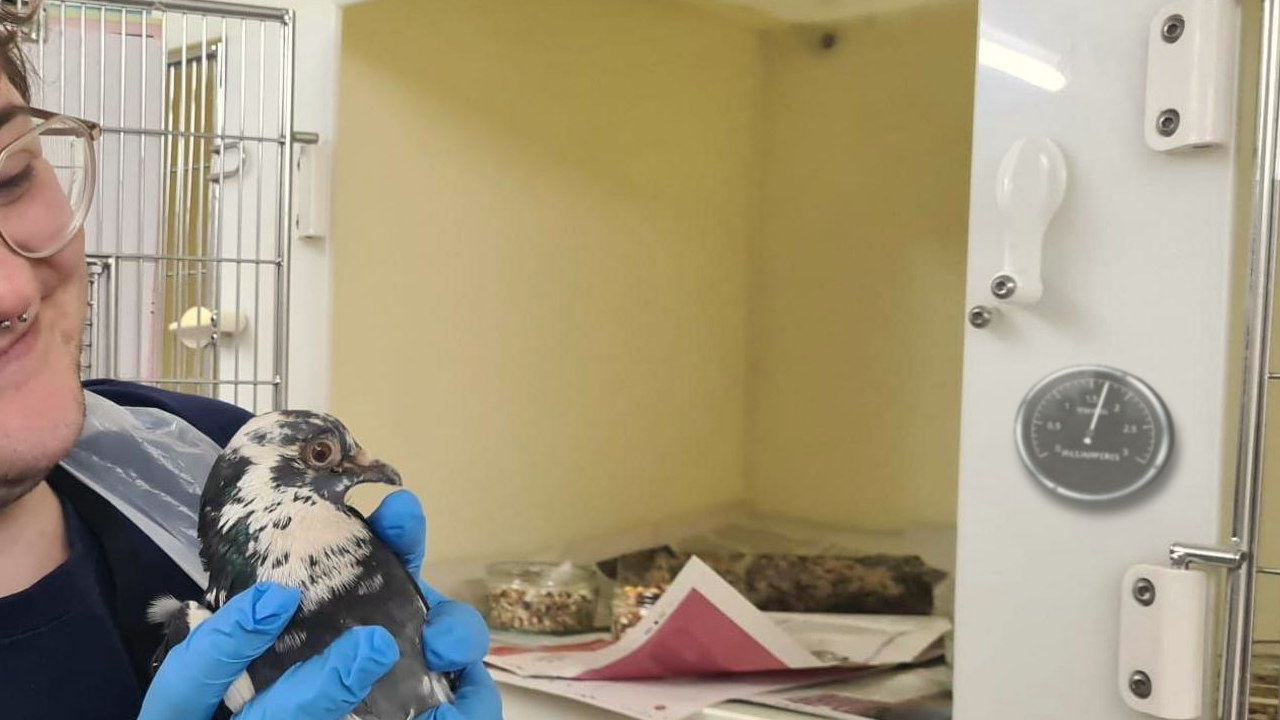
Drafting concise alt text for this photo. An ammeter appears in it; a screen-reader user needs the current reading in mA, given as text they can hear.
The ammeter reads 1.7 mA
